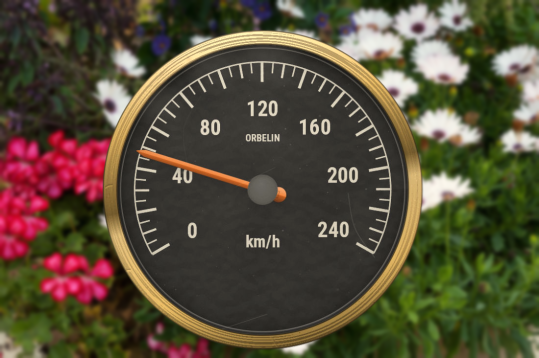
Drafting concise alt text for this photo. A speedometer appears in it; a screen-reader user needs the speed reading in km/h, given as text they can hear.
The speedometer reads 47.5 km/h
